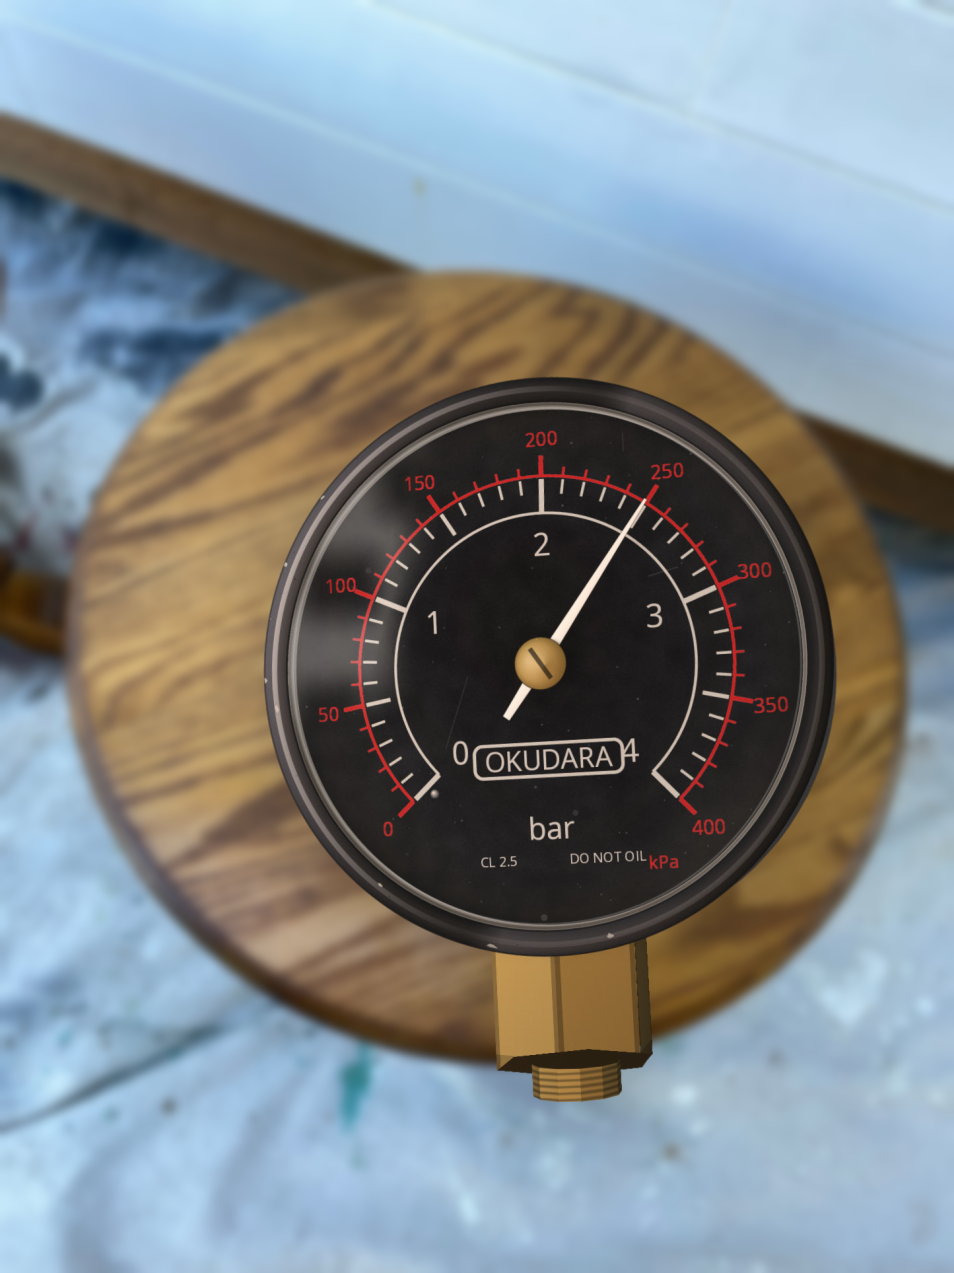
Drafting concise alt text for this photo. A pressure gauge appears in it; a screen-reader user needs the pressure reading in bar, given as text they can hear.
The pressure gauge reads 2.5 bar
